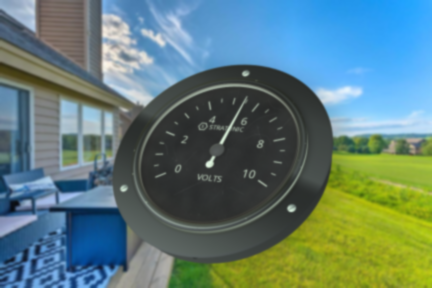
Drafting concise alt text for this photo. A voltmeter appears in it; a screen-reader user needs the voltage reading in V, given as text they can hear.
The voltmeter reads 5.5 V
